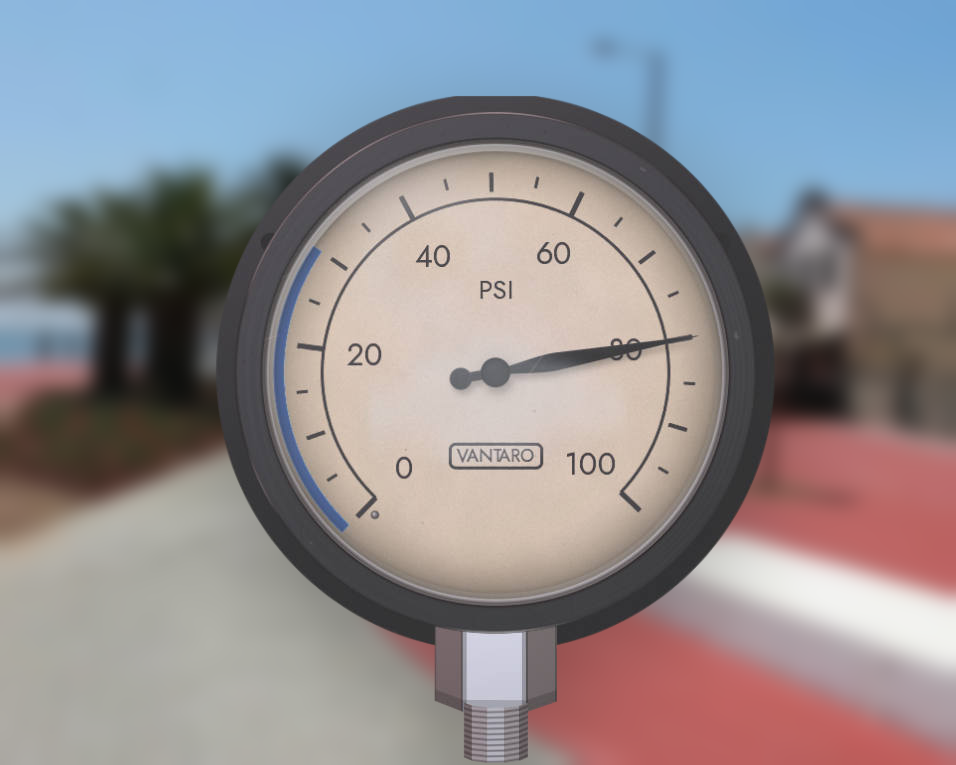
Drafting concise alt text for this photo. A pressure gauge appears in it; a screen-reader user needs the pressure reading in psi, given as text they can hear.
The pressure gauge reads 80 psi
